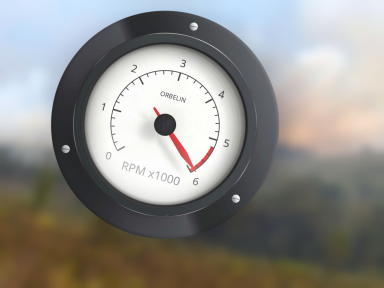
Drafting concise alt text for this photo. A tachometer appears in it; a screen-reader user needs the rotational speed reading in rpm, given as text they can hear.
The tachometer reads 5900 rpm
